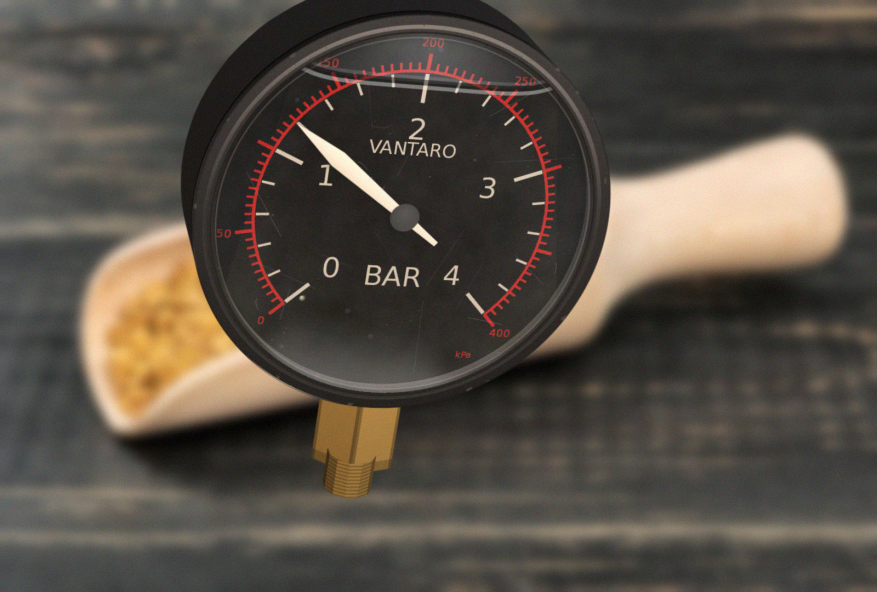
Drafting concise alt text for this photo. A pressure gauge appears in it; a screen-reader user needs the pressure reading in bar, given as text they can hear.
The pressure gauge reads 1.2 bar
